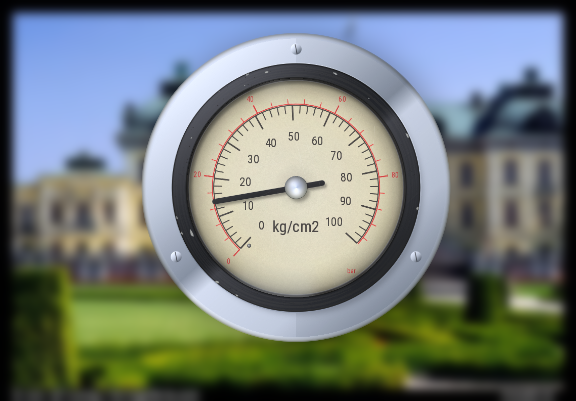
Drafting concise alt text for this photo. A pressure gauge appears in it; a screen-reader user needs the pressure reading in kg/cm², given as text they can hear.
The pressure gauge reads 14 kg/cm²
